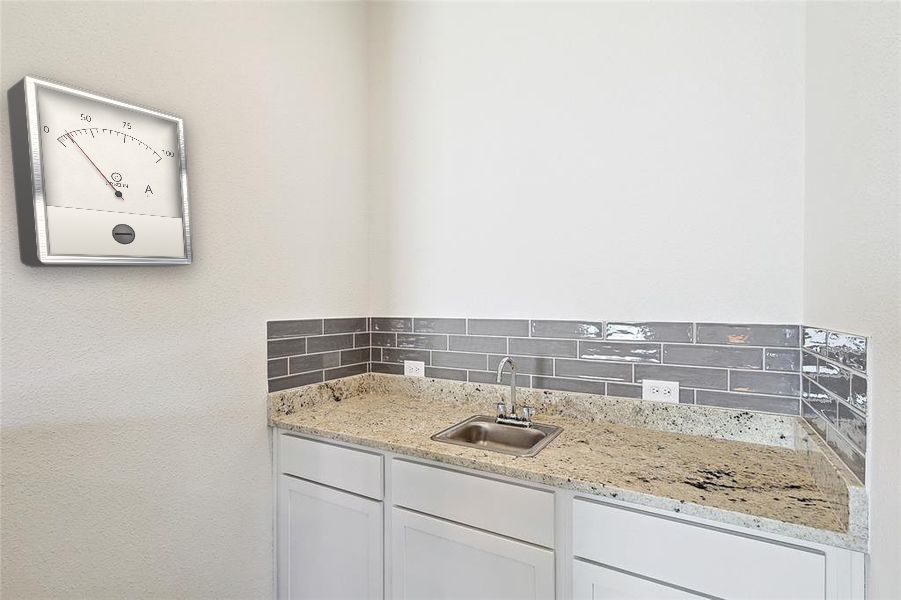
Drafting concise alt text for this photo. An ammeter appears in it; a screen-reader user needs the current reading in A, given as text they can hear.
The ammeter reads 25 A
